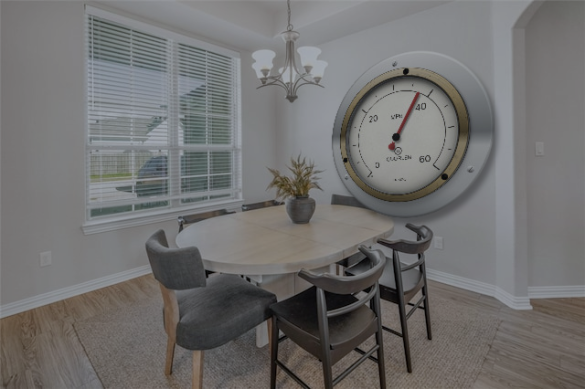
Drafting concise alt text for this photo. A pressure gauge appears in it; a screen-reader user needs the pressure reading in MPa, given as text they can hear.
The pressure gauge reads 37.5 MPa
